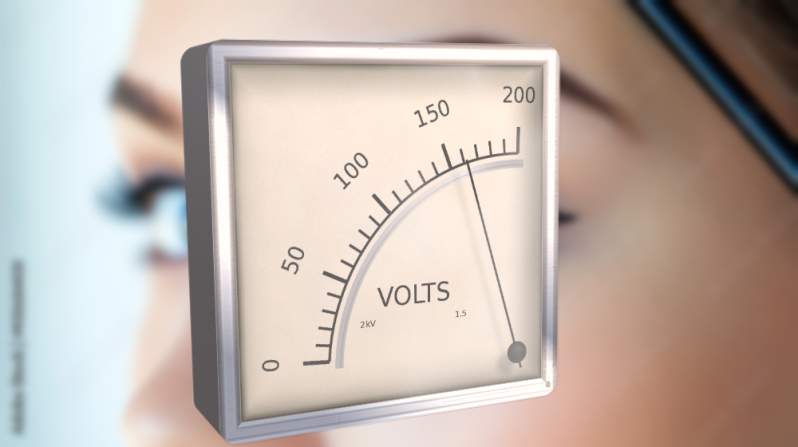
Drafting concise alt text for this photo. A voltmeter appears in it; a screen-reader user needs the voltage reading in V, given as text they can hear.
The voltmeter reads 160 V
